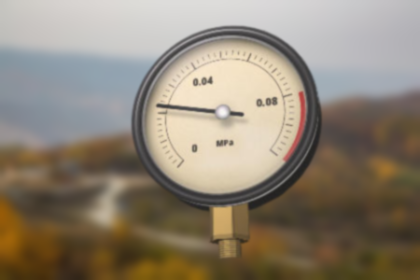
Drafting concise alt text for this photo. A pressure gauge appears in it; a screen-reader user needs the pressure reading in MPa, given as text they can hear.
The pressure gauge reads 0.022 MPa
